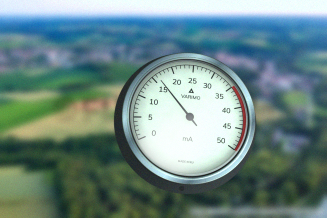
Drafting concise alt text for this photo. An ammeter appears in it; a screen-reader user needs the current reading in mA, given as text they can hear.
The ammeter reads 16 mA
